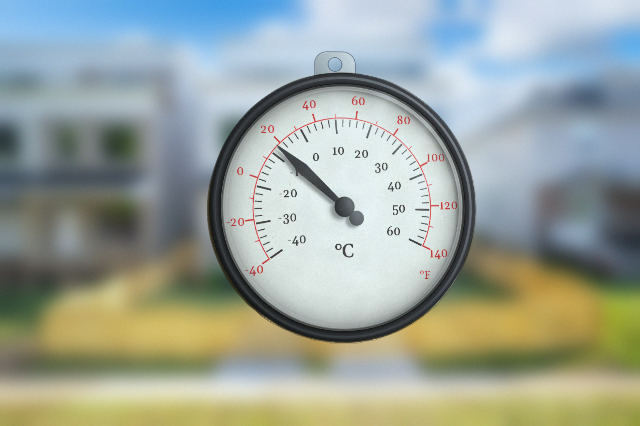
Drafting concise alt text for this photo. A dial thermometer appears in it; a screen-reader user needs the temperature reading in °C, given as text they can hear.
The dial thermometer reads -8 °C
